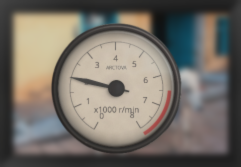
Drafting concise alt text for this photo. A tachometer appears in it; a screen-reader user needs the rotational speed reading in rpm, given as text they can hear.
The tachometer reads 2000 rpm
